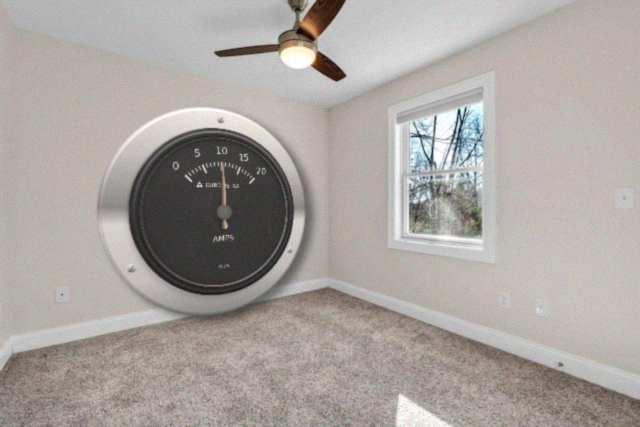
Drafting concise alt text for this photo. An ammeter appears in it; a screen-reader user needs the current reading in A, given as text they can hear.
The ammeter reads 10 A
